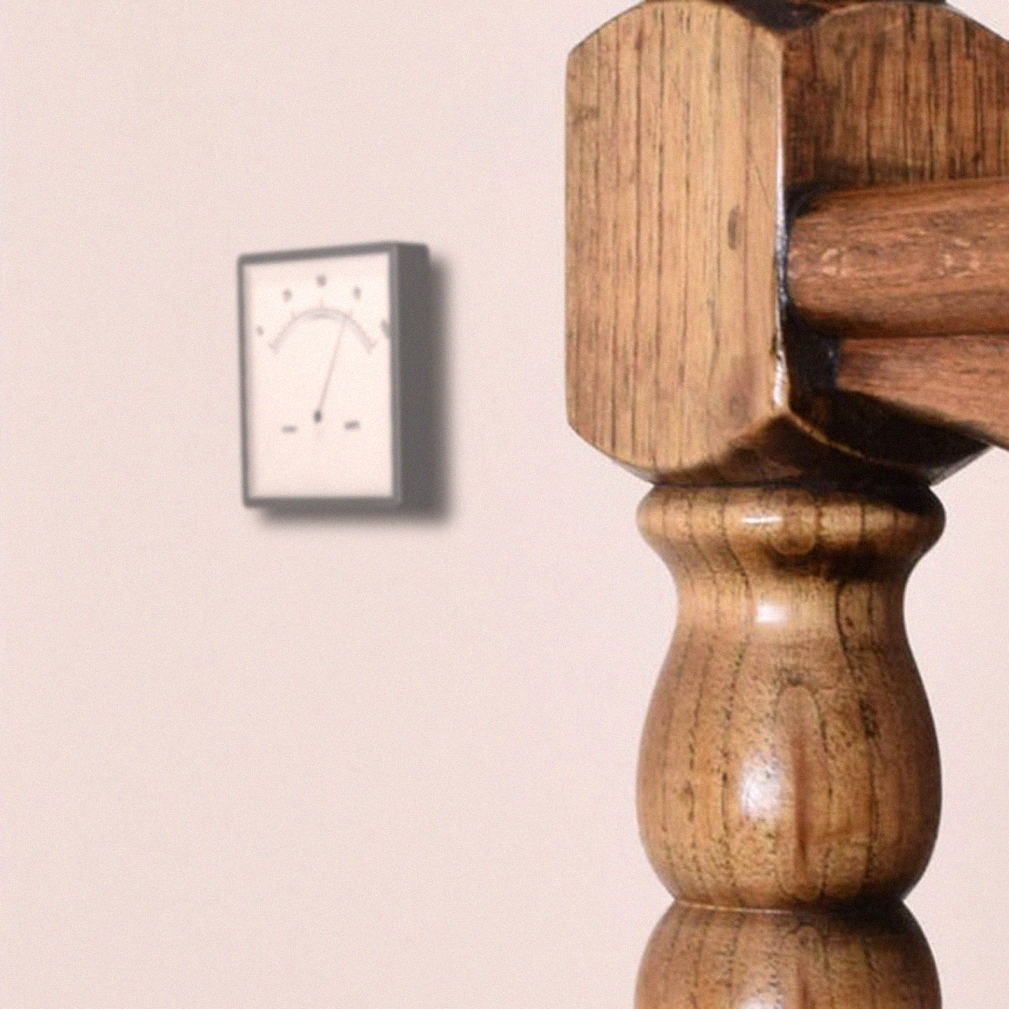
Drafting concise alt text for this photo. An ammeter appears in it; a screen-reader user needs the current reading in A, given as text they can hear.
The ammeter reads 75 A
